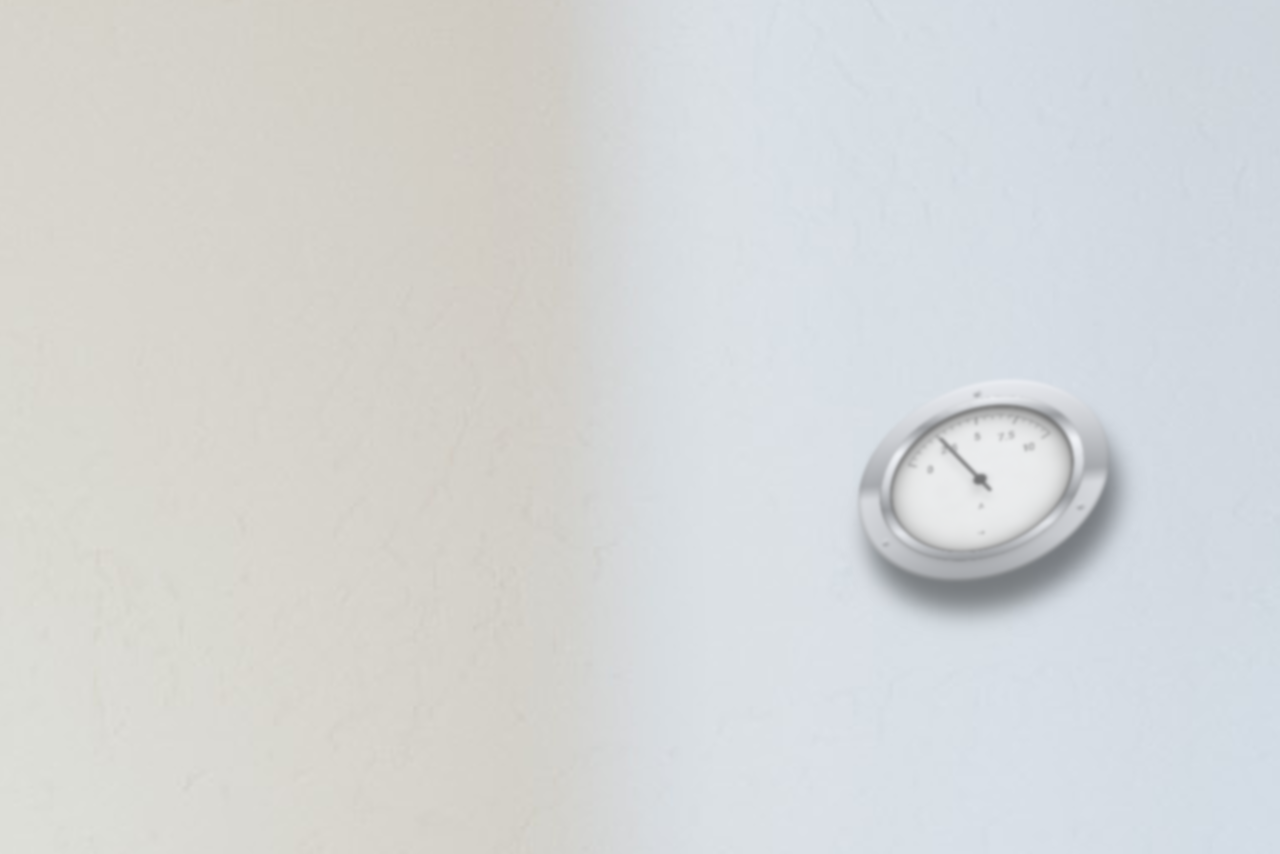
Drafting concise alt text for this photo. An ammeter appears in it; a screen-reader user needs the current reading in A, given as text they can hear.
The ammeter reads 2.5 A
